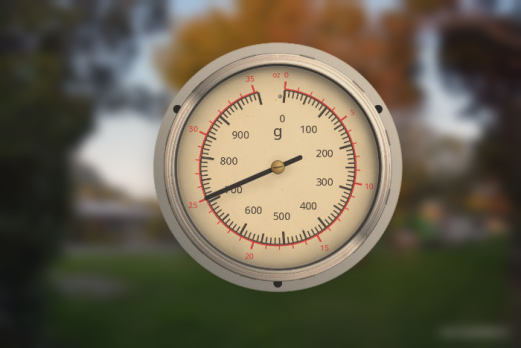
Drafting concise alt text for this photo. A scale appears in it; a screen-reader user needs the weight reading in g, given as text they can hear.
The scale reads 710 g
